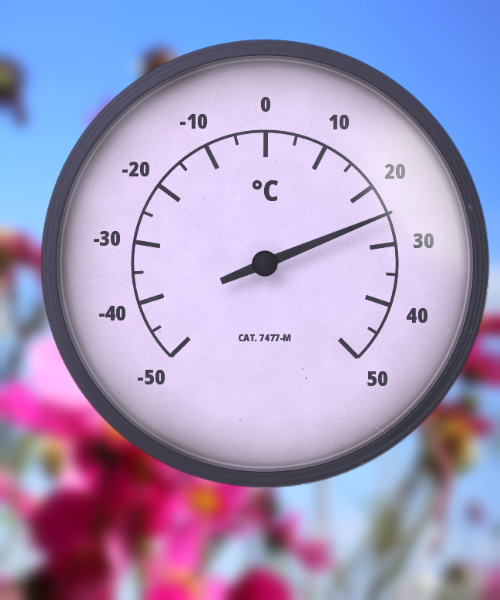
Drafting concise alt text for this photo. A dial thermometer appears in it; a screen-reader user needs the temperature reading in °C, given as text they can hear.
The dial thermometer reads 25 °C
